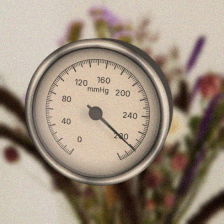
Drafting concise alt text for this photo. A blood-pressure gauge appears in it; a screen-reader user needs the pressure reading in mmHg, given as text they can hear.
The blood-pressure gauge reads 280 mmHg
